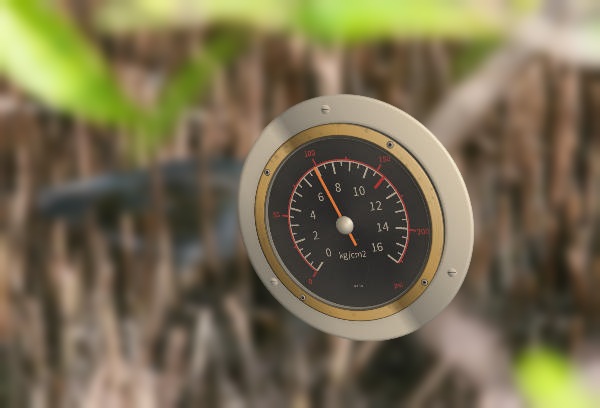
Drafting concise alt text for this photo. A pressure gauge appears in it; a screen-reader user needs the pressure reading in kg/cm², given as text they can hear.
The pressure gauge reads 7 kg/cm²
